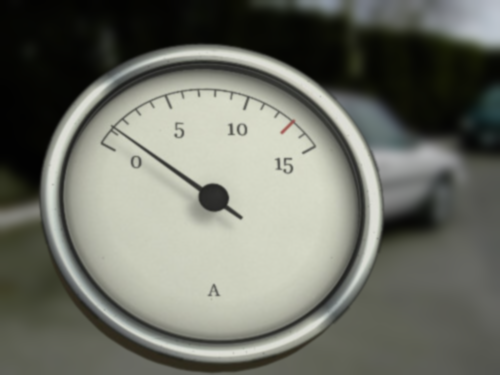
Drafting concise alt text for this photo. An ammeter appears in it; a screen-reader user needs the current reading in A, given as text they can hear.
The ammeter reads 1 A
